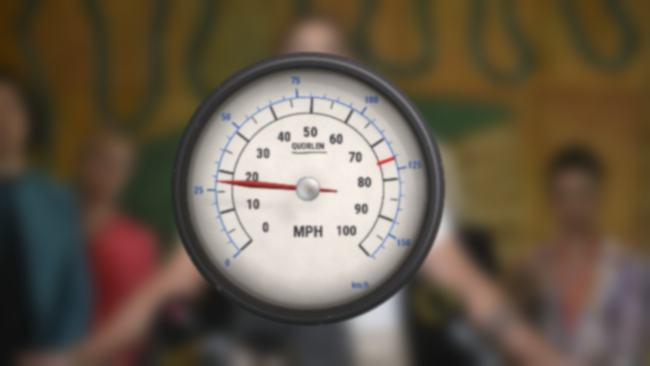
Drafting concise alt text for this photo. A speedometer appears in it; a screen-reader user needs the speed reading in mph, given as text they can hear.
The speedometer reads 17.5 mph
